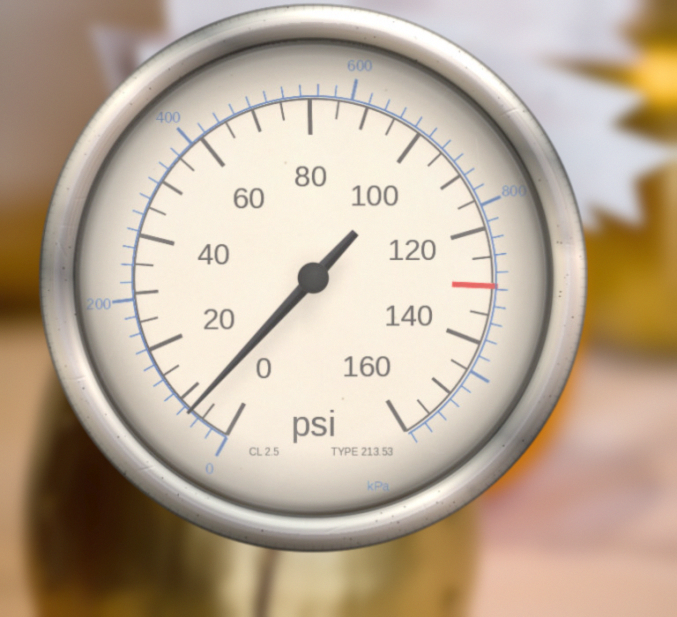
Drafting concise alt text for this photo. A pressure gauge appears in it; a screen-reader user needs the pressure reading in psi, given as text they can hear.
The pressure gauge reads 7.5 psi
